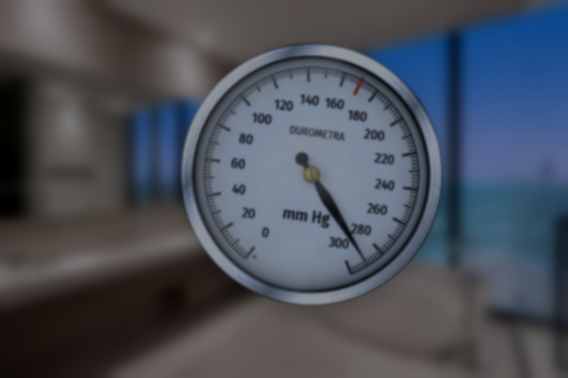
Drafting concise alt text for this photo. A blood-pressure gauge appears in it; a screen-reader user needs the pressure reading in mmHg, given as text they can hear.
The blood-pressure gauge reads 290 mmHg
